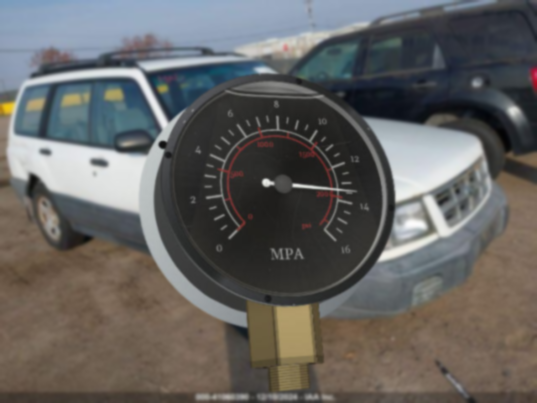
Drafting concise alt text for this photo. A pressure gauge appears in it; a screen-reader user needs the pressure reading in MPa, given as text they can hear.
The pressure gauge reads 13.5 MPa
